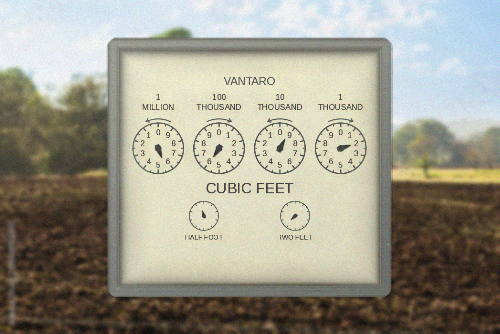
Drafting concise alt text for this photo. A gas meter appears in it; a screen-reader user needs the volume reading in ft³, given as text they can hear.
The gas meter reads 559200 ft³
